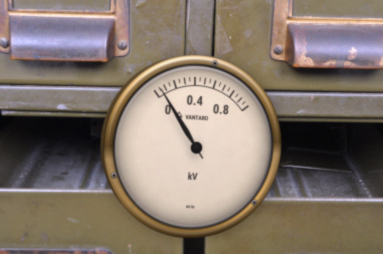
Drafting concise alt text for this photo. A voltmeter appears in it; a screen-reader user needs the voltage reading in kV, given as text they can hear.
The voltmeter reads 0.05 kV
